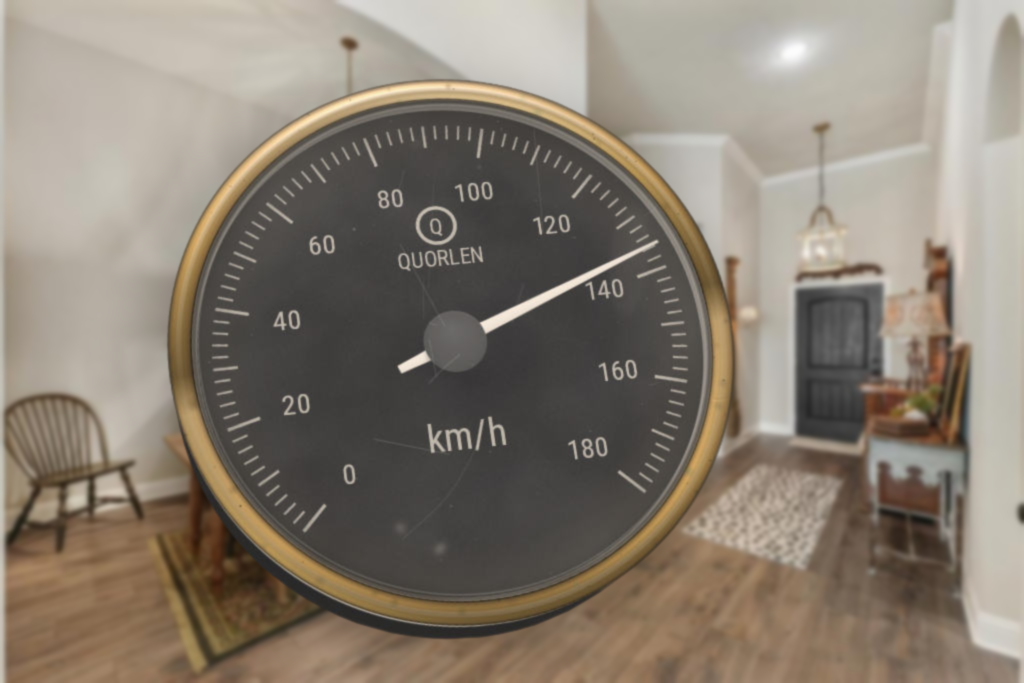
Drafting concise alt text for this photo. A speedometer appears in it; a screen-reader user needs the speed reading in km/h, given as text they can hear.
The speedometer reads 136 km/h
